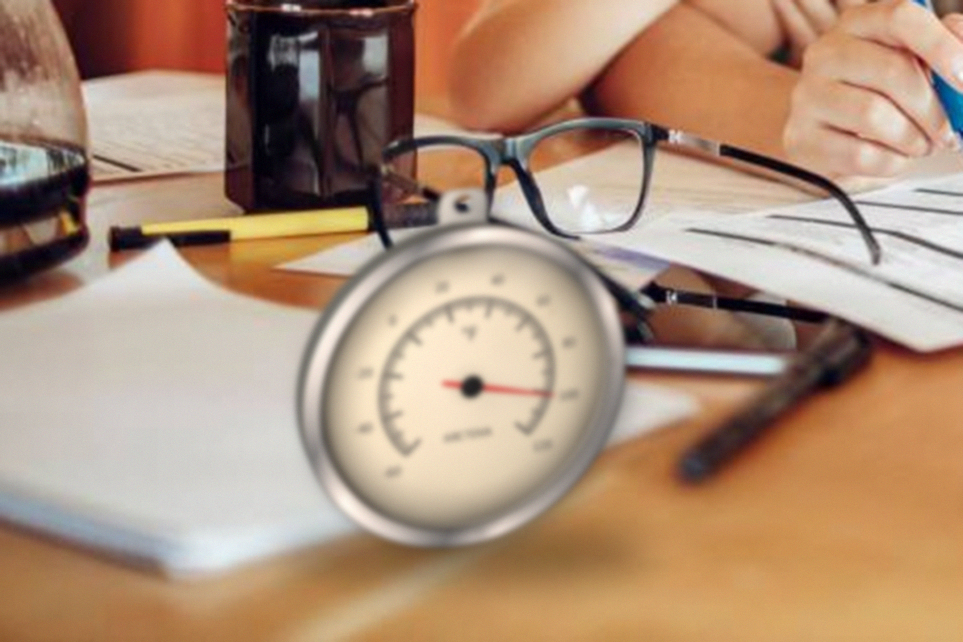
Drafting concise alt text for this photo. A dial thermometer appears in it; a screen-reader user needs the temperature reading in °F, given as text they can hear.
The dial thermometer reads 100 °F
